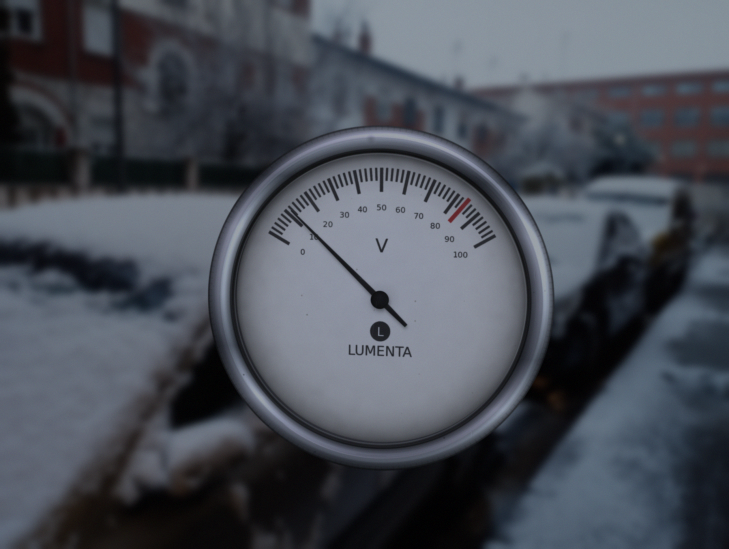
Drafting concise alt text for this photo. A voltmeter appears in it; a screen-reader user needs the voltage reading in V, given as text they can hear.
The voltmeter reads 12 V
